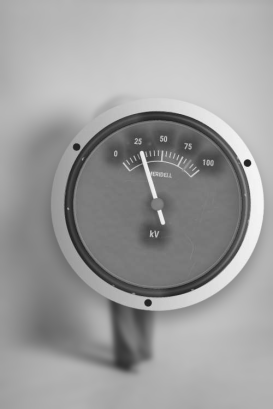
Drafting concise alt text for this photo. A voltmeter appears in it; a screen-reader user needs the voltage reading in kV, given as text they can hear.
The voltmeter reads 25 kV
